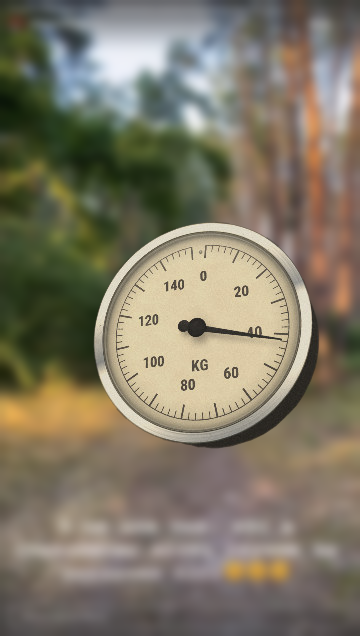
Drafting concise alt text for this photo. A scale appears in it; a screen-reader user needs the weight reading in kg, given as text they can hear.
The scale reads 42 kg
